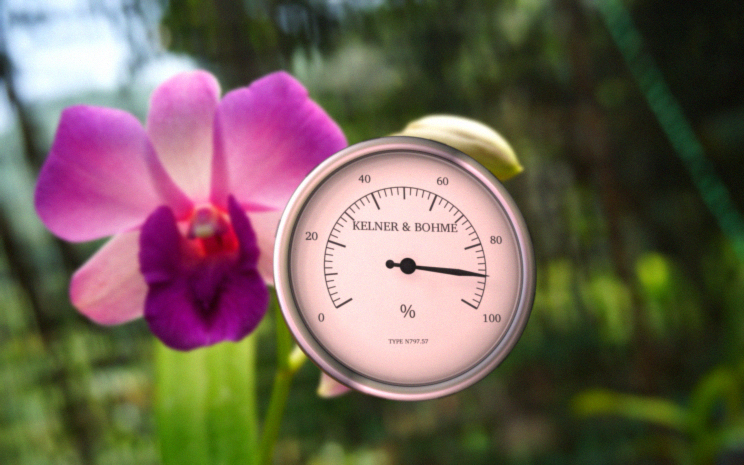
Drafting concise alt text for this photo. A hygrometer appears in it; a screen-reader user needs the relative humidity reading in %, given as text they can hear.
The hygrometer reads 90 %
